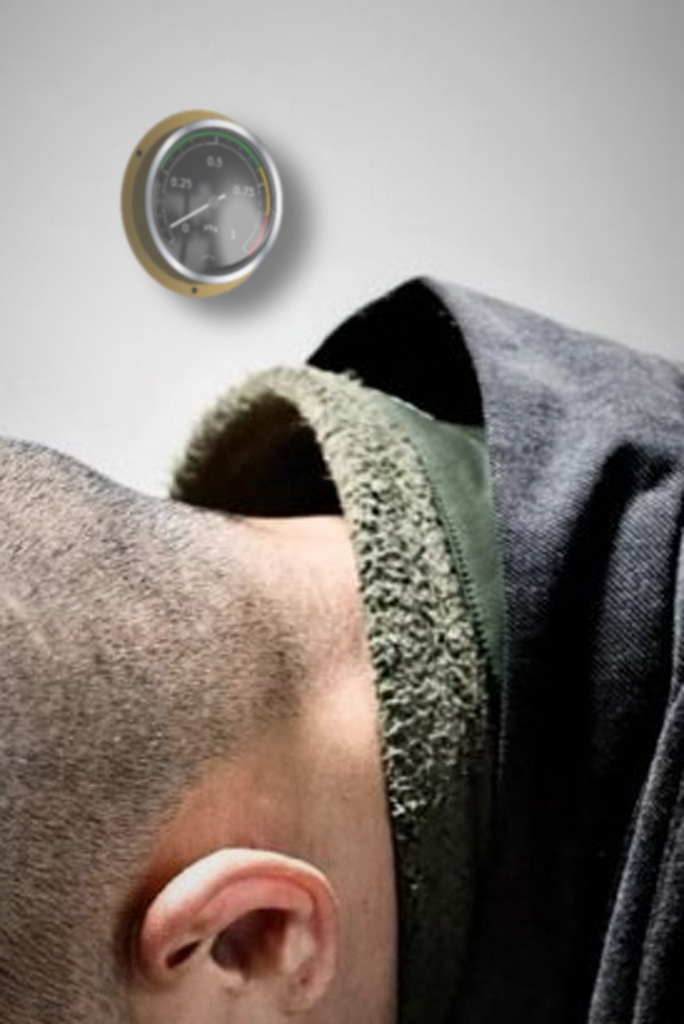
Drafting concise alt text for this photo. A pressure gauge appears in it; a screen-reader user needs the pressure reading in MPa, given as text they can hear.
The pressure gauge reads 0.05 MPa
